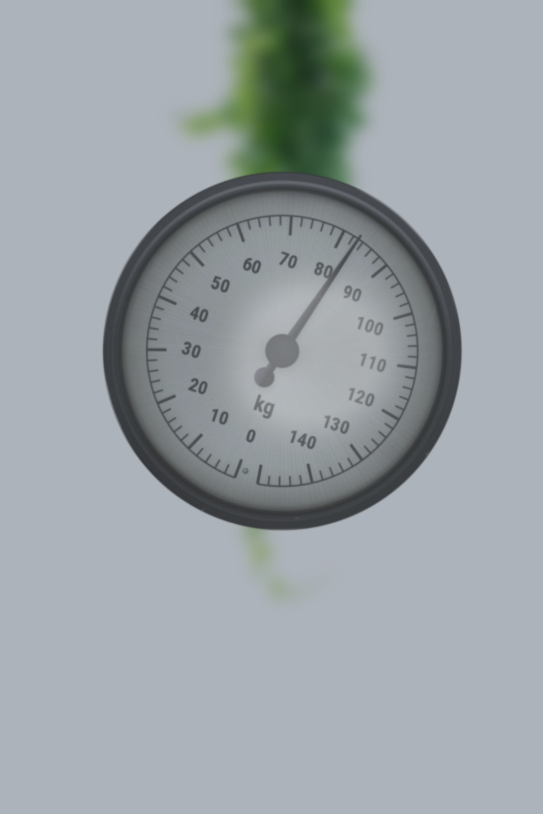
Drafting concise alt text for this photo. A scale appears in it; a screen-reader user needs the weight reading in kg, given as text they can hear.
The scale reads 83 kg
